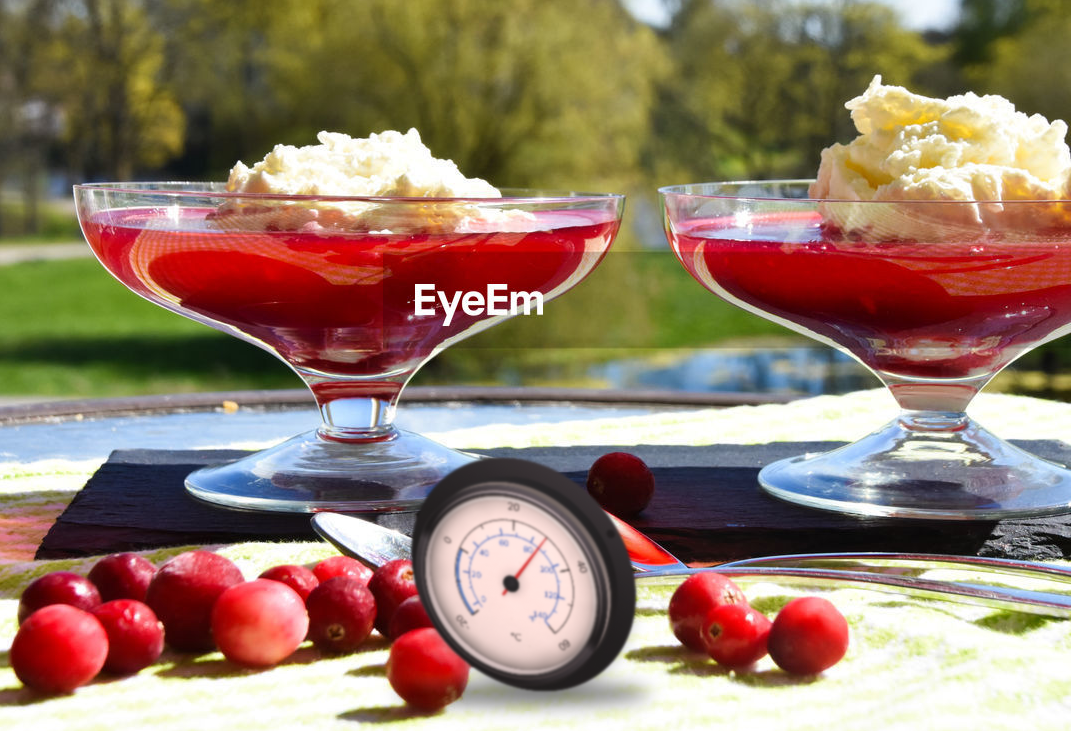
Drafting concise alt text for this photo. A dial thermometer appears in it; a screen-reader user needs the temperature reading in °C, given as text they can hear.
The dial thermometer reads 30 °C
